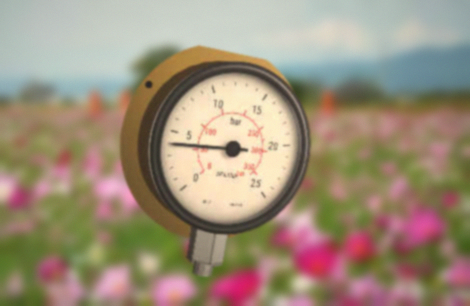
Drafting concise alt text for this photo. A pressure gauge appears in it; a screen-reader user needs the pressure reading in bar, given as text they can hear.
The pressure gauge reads 4 bar
